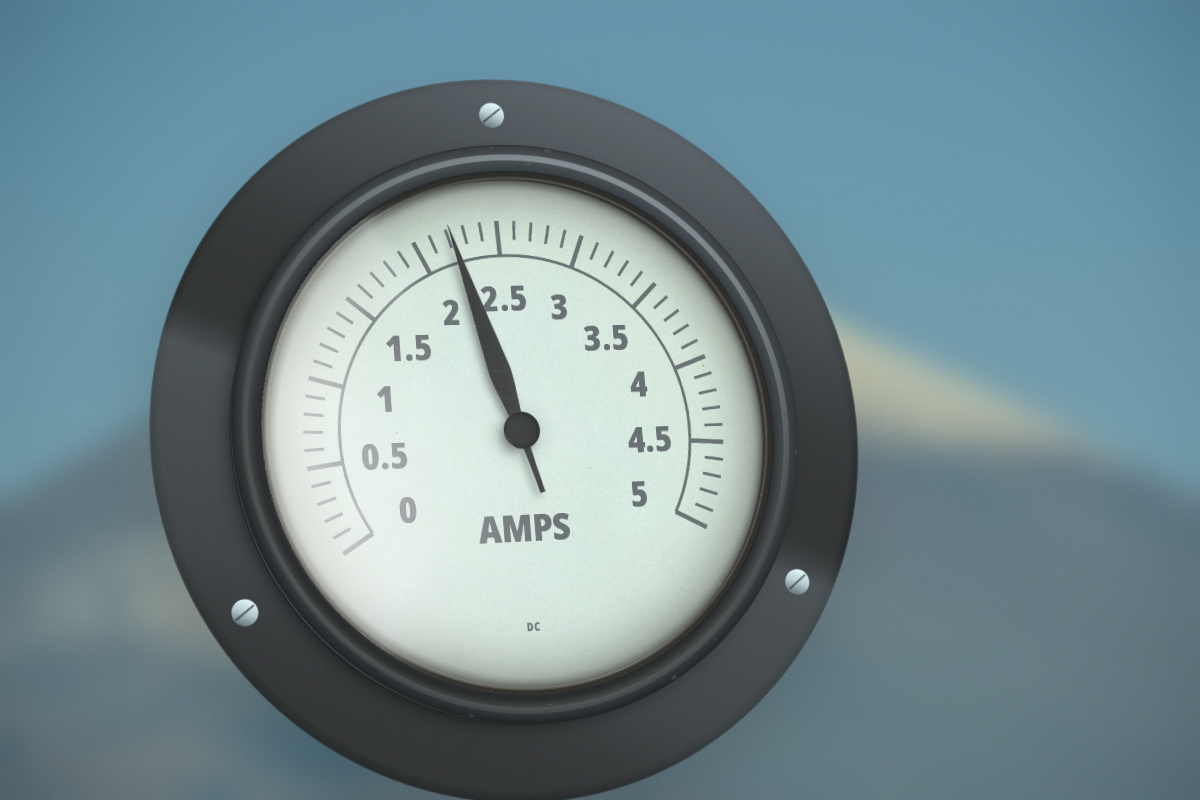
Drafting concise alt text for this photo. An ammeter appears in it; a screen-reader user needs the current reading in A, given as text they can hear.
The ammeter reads 2.2 A
